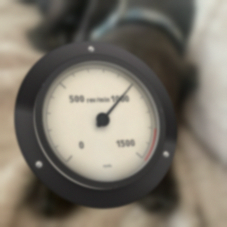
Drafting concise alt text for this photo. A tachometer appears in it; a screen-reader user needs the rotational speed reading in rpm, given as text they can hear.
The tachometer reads 1000 rpm
